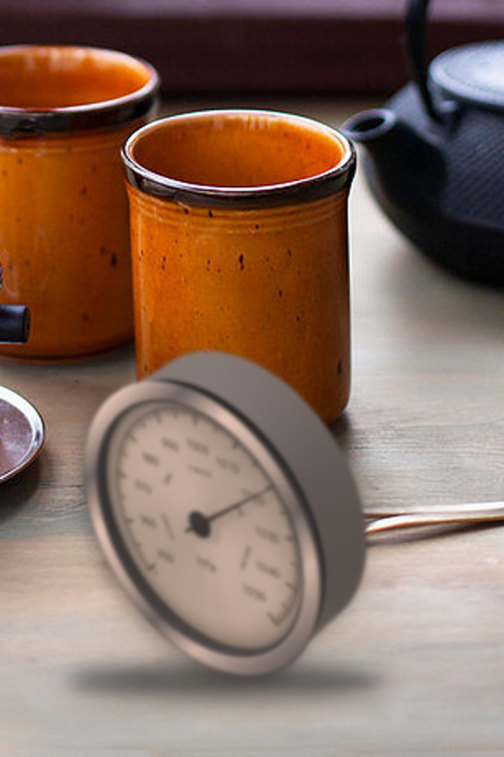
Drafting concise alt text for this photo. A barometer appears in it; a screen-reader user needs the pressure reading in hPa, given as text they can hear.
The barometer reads 1020 hPa
